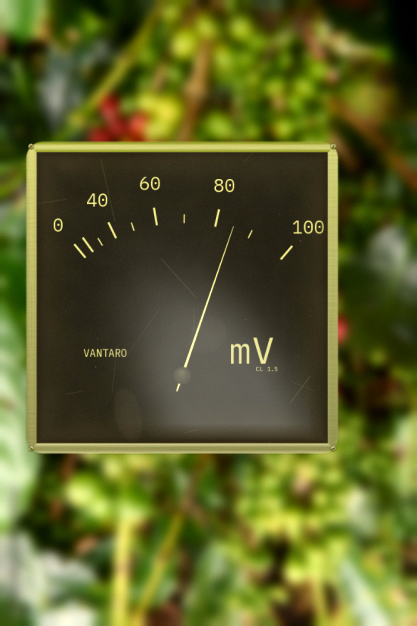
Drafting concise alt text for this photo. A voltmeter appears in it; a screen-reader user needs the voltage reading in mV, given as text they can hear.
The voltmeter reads 85 mV
